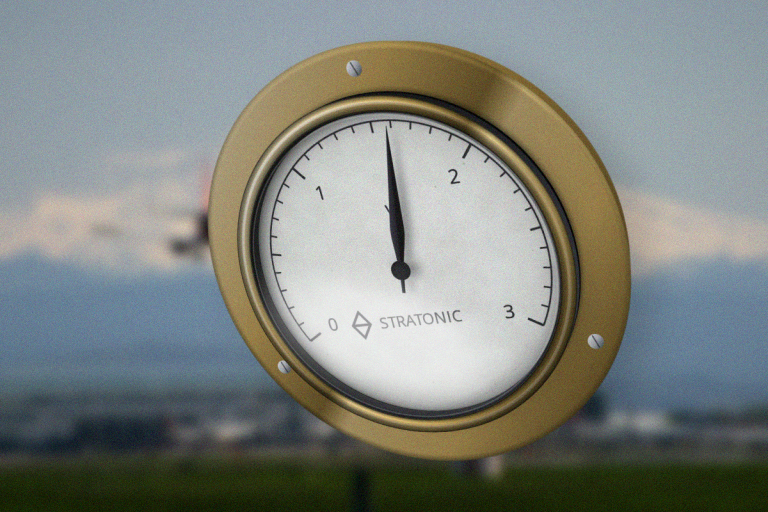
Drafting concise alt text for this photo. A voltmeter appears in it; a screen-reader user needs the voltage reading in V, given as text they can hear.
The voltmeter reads 1.6 V
